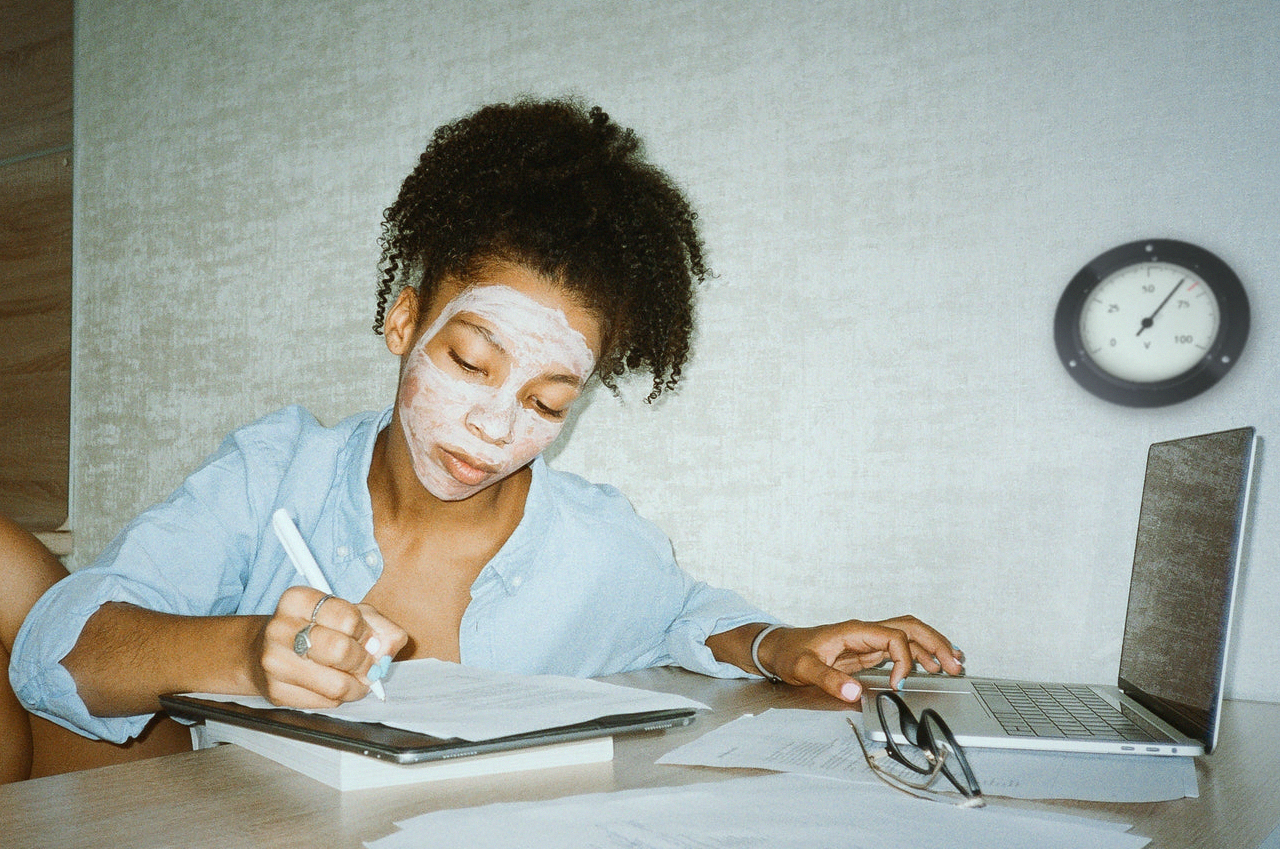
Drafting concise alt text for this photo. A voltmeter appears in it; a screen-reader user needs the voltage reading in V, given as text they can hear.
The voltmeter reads 65 V
